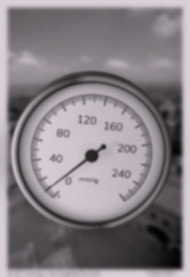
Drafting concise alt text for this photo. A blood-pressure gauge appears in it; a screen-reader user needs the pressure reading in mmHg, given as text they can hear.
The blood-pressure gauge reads 10 mmHg
